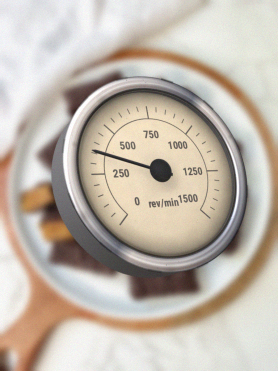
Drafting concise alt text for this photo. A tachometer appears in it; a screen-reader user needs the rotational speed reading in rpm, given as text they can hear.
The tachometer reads 350 rpm
